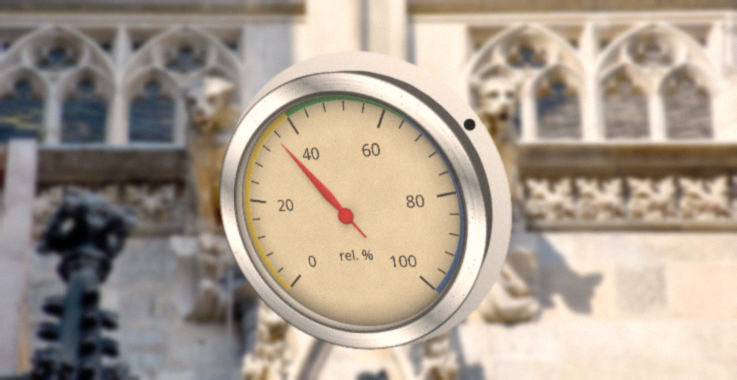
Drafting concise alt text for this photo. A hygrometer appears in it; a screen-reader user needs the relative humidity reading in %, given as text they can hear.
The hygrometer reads 36 %
